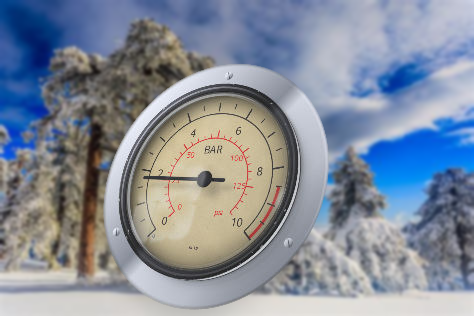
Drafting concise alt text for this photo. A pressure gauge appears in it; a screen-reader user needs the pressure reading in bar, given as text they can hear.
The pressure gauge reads 1.75 bar
